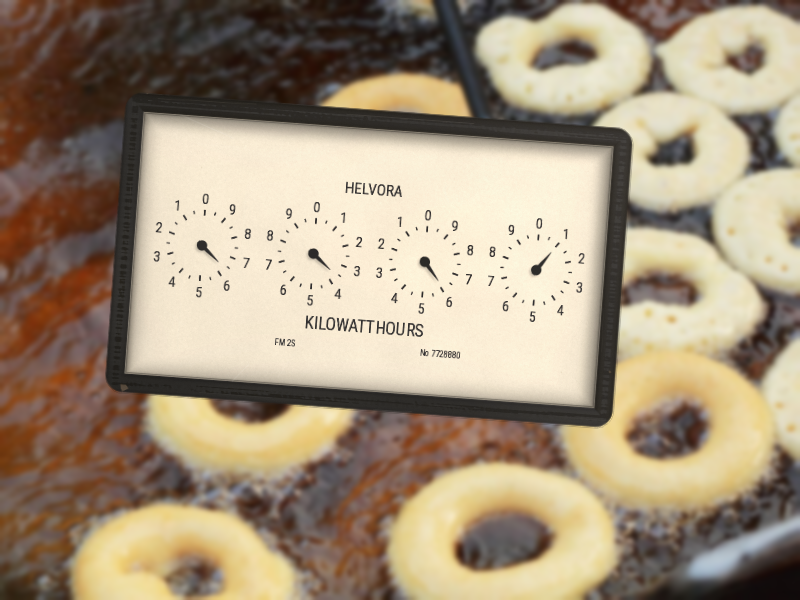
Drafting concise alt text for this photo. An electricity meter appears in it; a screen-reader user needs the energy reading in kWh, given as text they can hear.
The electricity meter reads 6361 kWh
